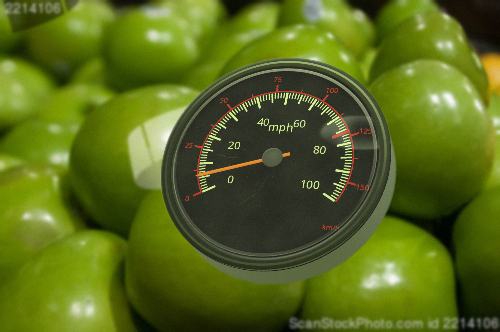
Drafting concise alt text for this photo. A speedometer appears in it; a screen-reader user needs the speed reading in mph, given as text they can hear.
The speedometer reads 5 mph
